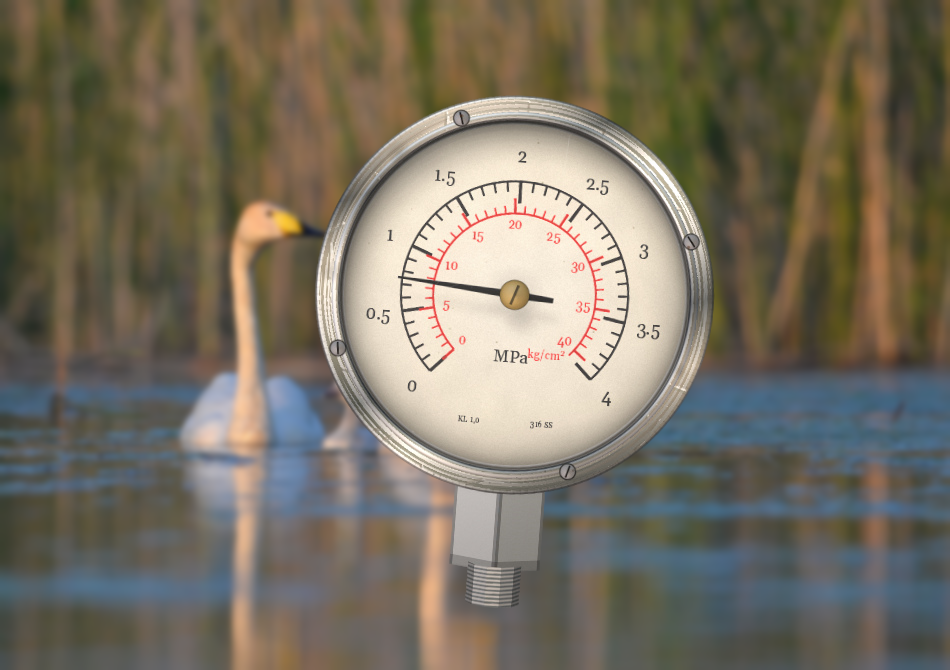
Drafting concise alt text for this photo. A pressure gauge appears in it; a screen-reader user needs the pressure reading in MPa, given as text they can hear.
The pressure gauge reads 0.75 MPa
